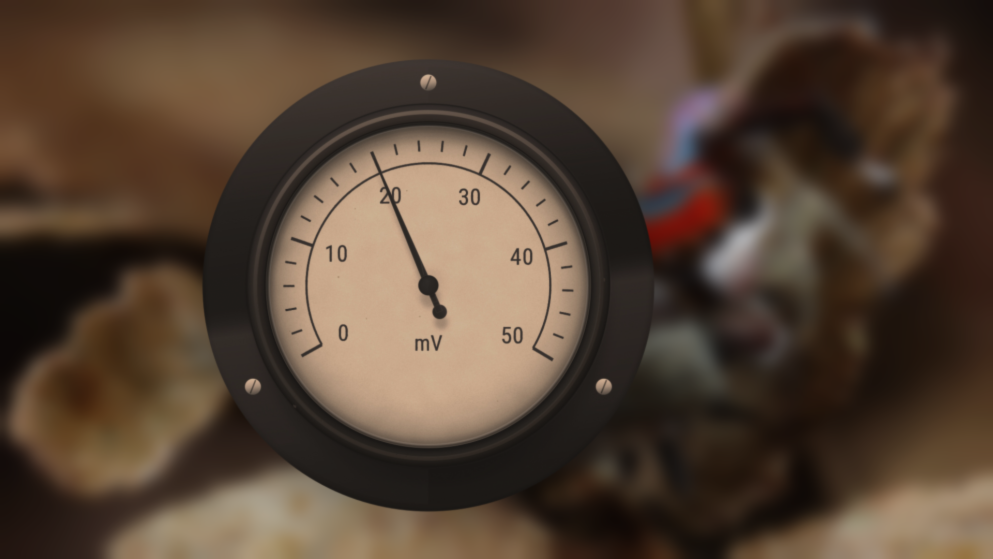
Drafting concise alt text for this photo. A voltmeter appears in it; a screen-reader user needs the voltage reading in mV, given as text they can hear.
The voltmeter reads 20 mV
